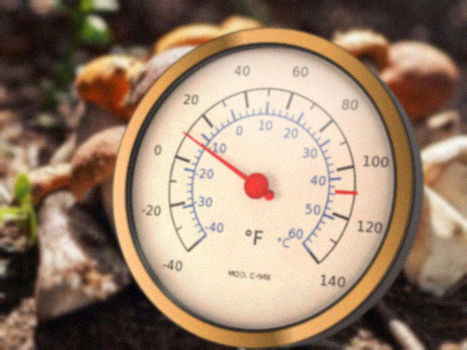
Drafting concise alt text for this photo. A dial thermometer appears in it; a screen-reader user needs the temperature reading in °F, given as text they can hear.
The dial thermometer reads 10 °F
